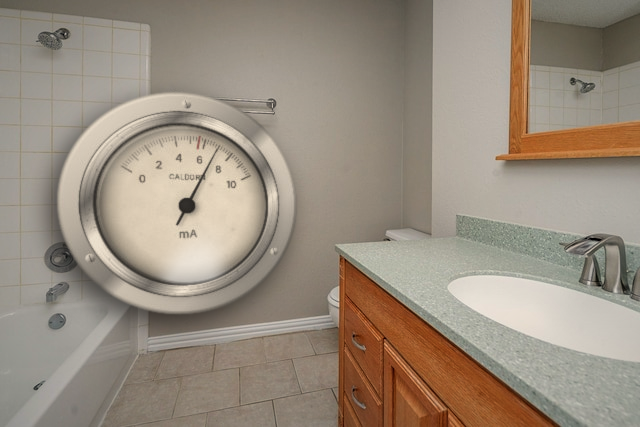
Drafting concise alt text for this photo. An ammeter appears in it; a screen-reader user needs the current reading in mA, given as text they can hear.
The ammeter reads 7 mA
